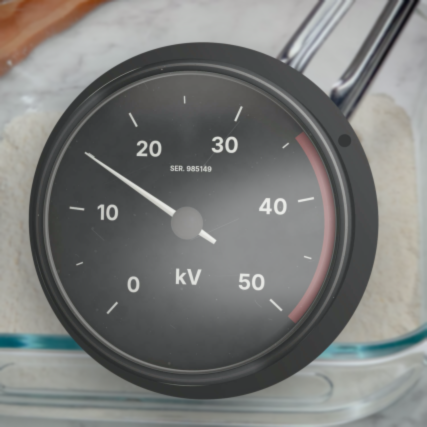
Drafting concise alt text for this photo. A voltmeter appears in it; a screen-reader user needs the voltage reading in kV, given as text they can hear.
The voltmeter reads 15 kV
